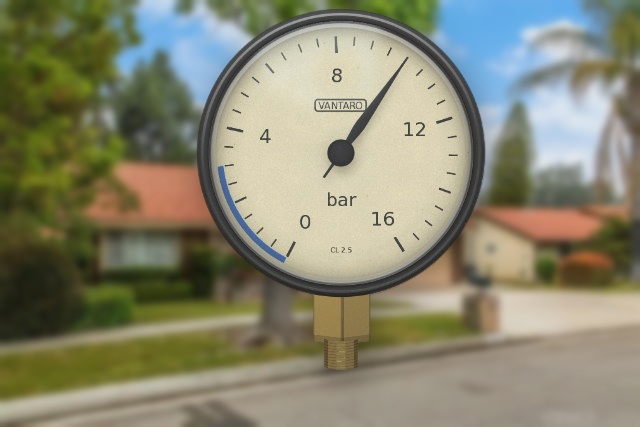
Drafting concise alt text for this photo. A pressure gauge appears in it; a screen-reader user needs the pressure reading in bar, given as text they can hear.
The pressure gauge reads 10 bar
